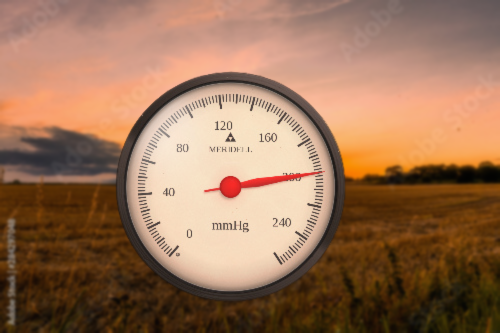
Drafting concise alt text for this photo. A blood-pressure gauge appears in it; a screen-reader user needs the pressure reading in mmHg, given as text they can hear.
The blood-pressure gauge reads 200 mmHg
